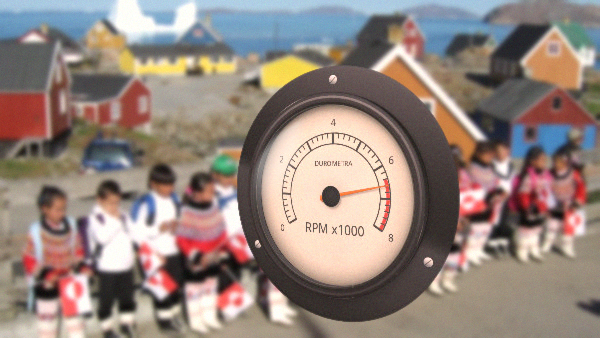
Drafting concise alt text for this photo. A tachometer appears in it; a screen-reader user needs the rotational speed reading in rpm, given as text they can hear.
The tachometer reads 6600 rpm
